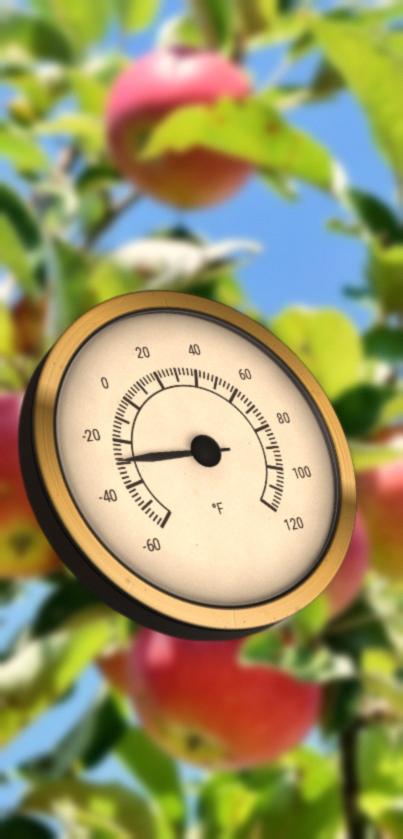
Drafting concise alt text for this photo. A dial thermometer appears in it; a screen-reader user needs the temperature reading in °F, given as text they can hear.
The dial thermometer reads -30 °F
